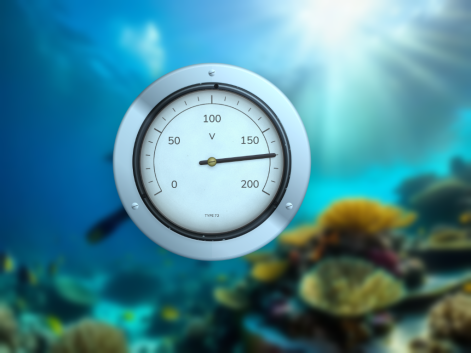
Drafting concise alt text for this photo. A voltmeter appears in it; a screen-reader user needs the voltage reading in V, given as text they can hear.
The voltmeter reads 170 V
